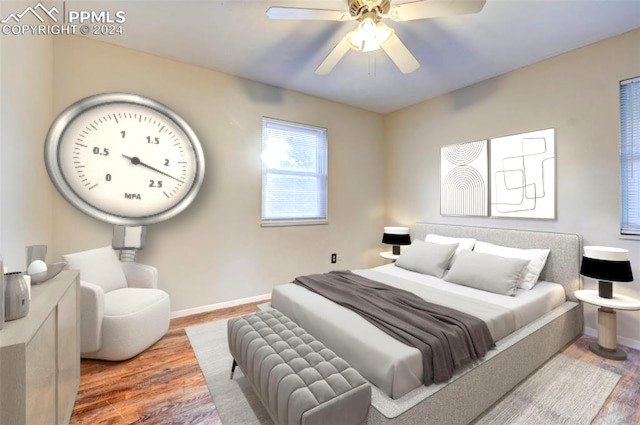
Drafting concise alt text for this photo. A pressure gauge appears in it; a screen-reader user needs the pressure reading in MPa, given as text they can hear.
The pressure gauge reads 2.25 MPa
